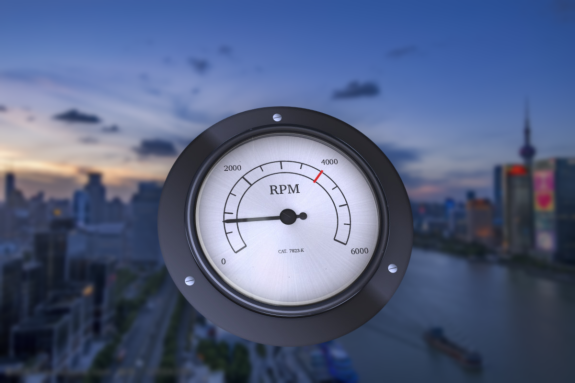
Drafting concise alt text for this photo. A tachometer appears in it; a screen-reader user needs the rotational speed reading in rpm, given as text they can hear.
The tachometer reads 750 rpm
